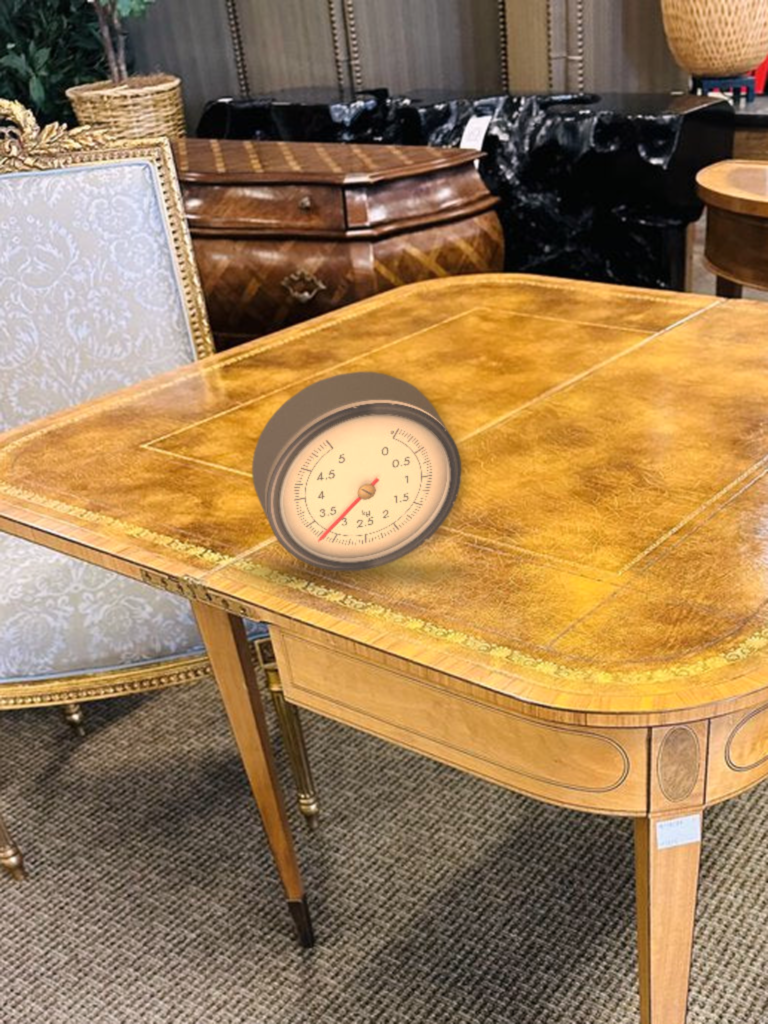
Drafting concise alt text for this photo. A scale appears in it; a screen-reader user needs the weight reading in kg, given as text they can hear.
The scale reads 3.25 kg
